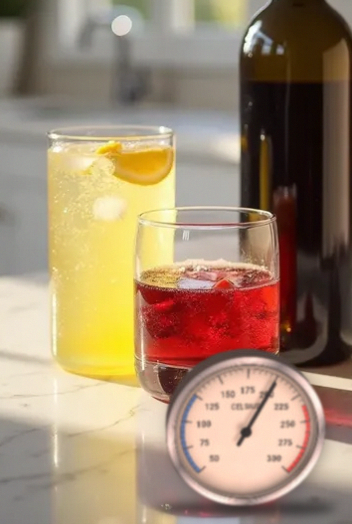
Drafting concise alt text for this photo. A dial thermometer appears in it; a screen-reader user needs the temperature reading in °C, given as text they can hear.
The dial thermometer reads 200 °C
